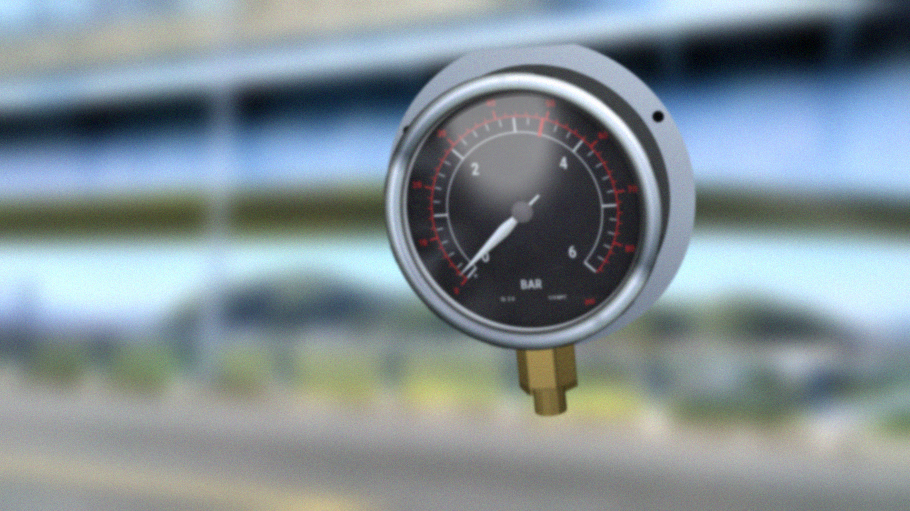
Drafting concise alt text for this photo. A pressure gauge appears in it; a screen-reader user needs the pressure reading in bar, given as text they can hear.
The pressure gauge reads 0.1 bar
